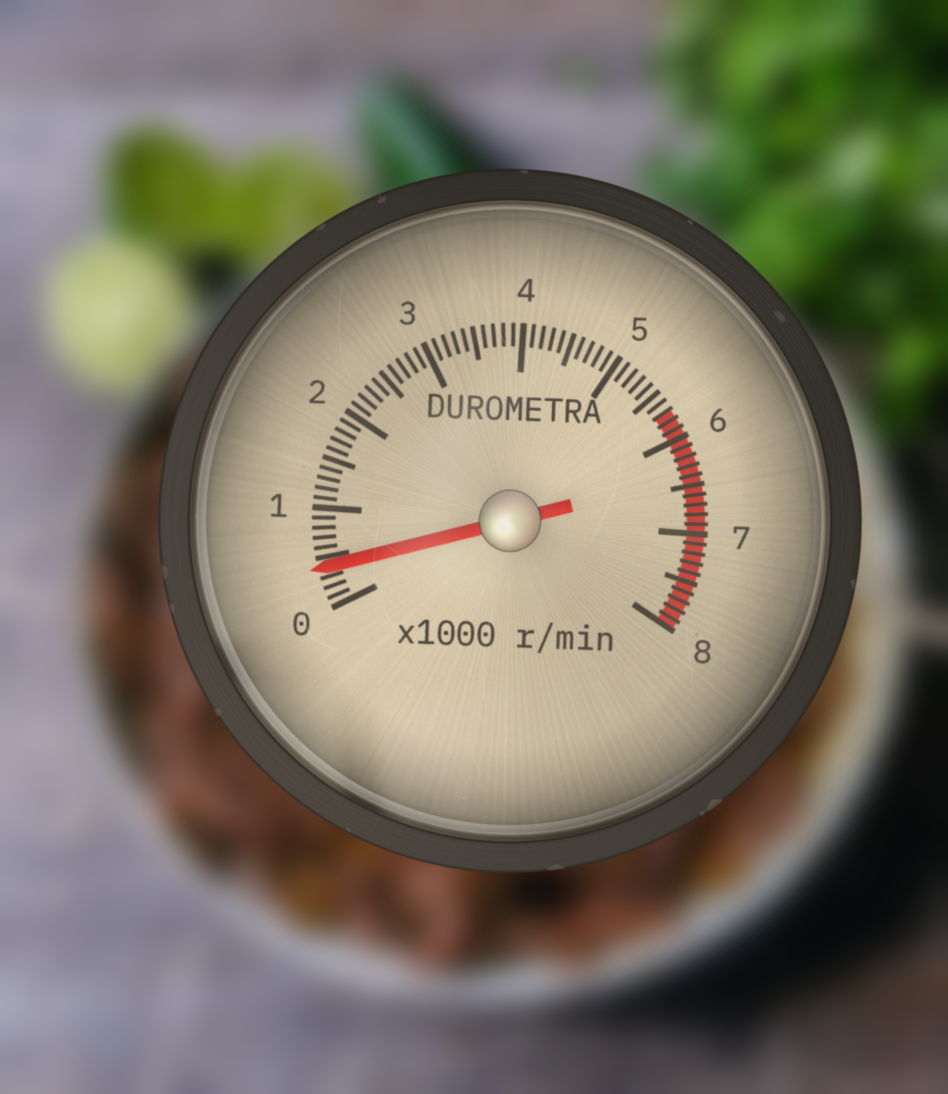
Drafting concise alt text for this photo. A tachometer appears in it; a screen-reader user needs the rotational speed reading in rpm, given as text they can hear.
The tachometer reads 400 rpm
